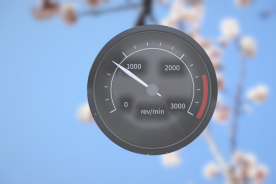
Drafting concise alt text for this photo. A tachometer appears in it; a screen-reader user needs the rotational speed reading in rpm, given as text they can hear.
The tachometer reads 800 rpm
